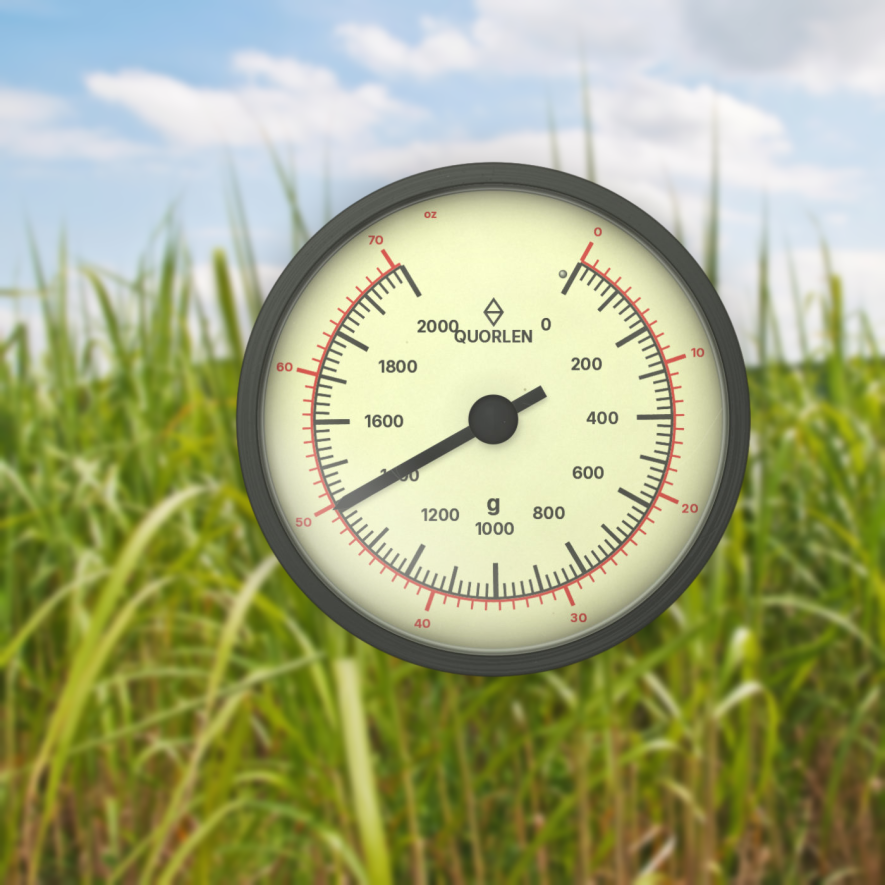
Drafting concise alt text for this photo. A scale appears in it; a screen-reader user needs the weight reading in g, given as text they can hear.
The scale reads 1410 g
